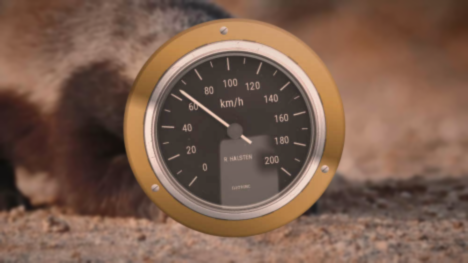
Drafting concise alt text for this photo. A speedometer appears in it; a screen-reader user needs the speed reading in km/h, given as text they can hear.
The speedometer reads 65 km/h
